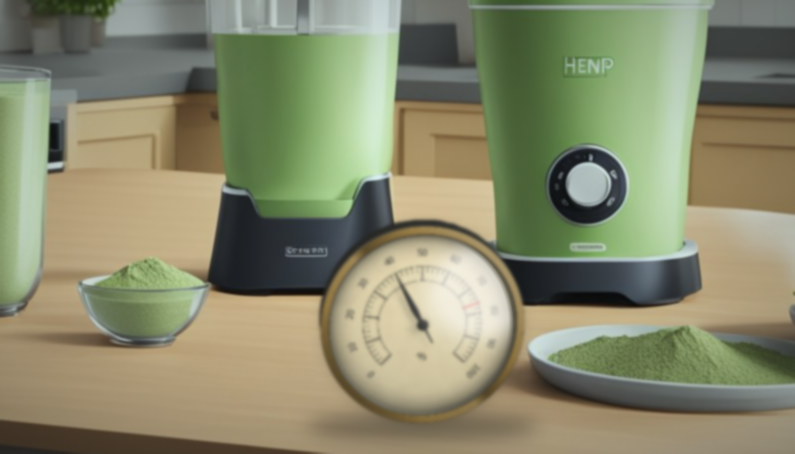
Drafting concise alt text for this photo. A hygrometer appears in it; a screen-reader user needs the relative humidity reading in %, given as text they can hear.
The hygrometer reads 40 %
